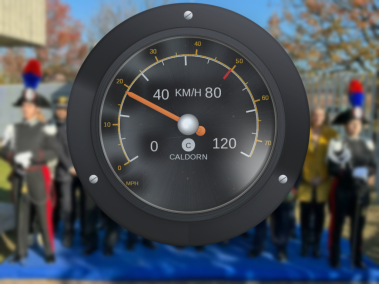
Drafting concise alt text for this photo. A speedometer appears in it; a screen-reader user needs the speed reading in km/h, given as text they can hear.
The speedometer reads 30 km/h
